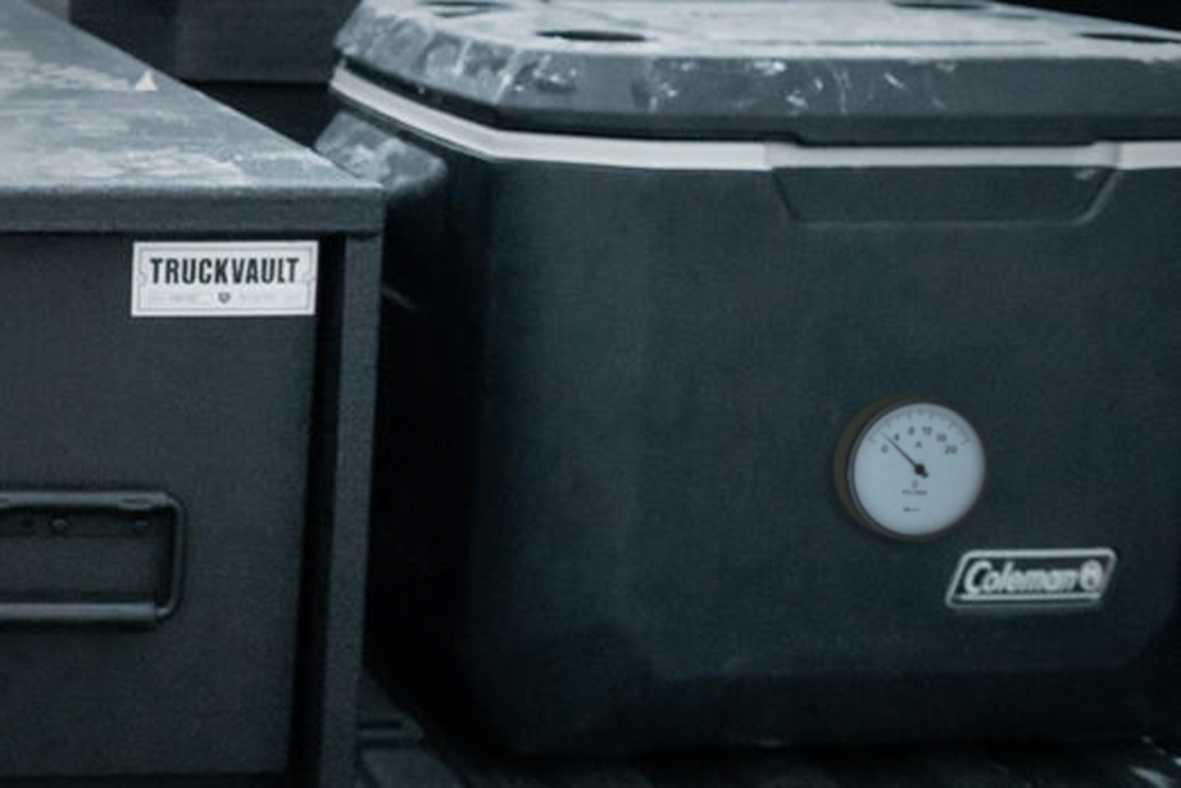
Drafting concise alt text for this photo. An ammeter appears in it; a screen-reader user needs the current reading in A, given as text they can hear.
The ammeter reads 2 A
